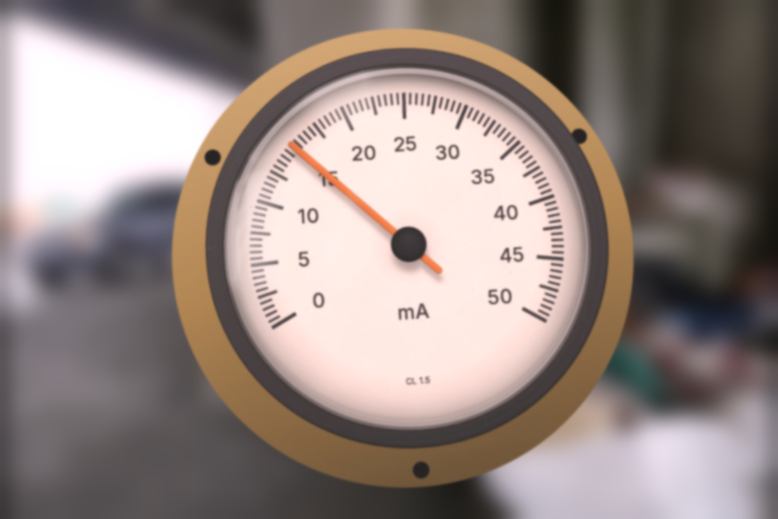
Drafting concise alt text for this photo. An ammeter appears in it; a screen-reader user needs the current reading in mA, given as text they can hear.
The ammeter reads 15 mA
